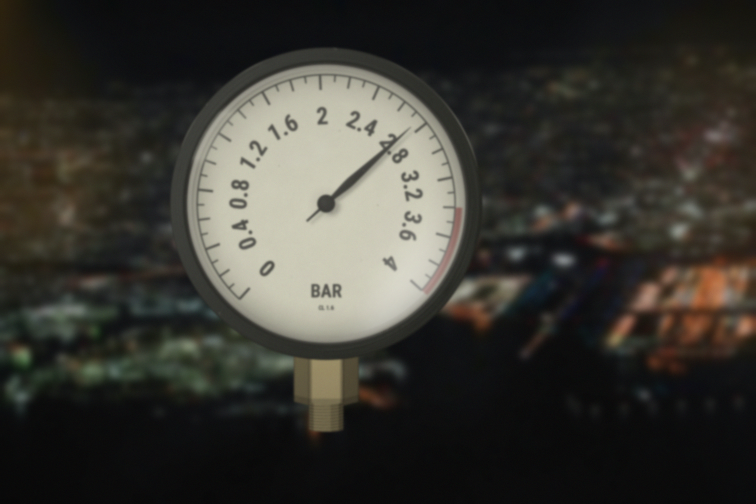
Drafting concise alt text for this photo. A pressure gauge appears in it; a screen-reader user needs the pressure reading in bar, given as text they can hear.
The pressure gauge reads 2.75 bar
